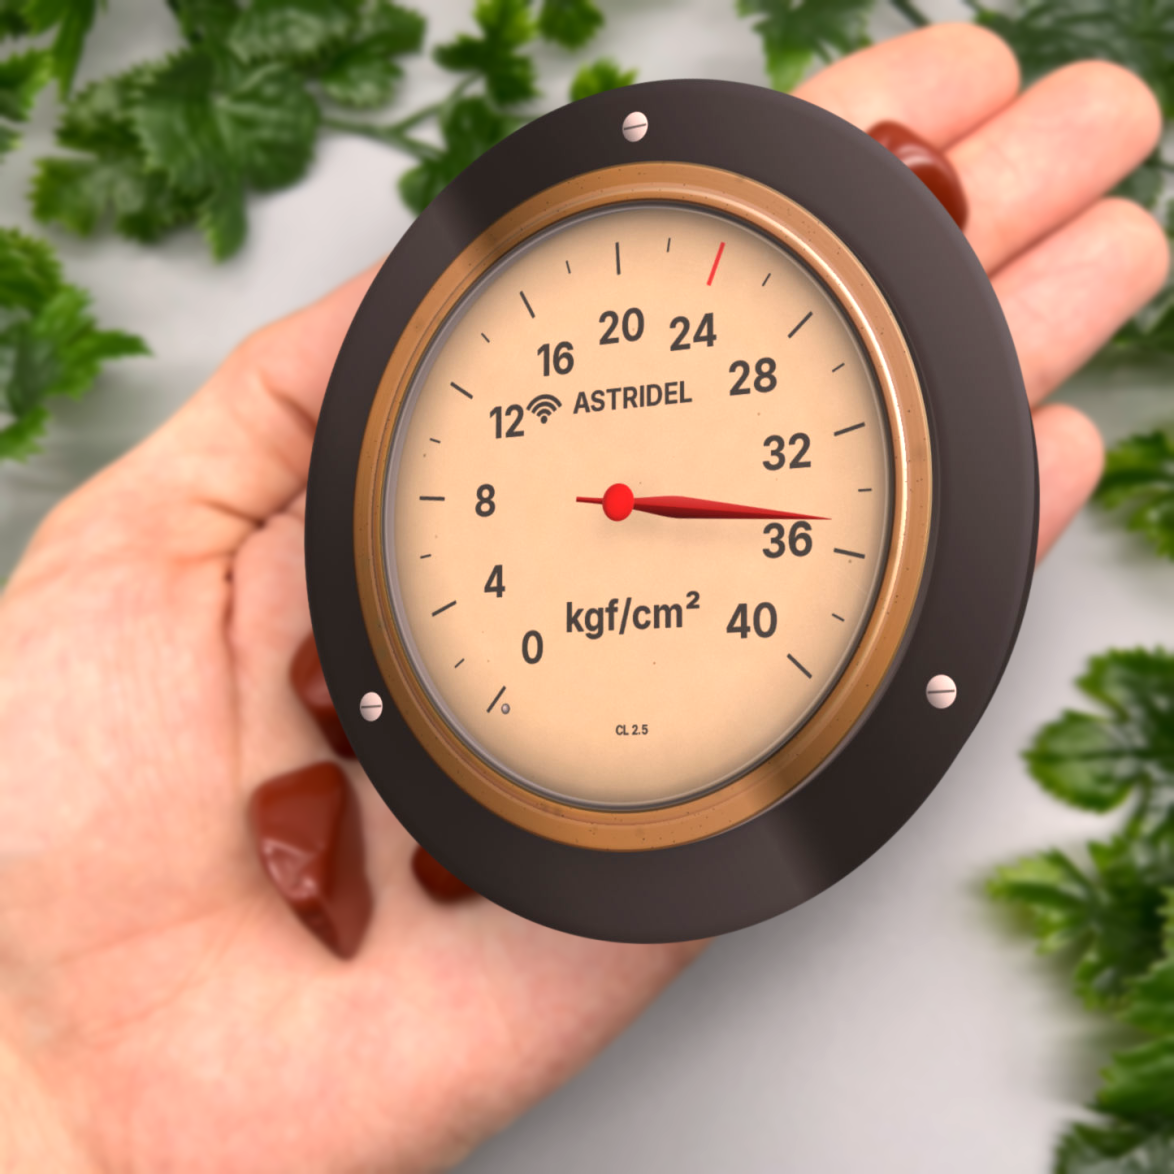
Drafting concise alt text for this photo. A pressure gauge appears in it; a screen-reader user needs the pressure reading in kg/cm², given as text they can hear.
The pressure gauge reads 35 kg/cm²
